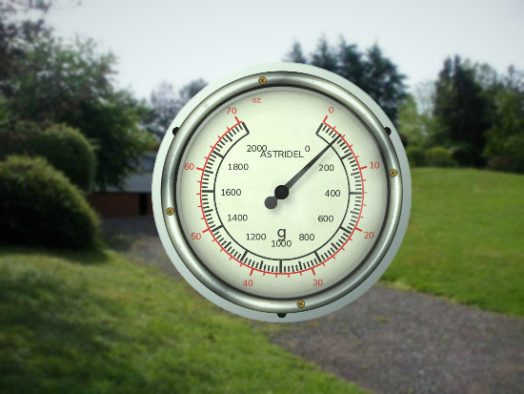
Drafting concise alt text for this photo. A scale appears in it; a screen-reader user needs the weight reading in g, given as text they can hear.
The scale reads 100 g
